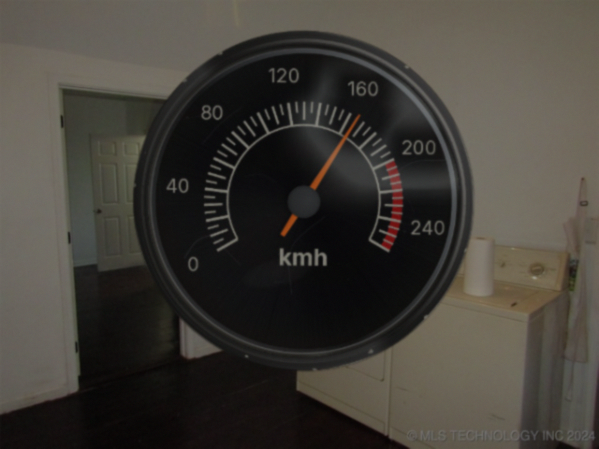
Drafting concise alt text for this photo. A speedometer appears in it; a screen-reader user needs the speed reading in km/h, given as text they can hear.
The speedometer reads 165 km/h
